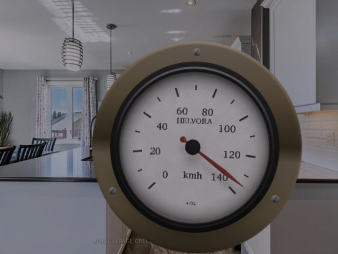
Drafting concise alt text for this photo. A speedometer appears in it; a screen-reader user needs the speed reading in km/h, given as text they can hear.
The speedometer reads 135 km/h
